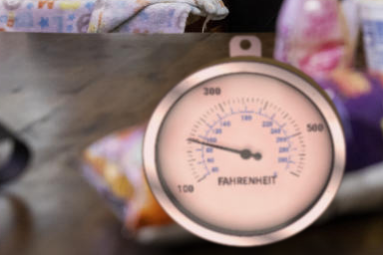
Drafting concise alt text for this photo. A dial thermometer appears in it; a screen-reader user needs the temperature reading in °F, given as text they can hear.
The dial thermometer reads 200 °F
